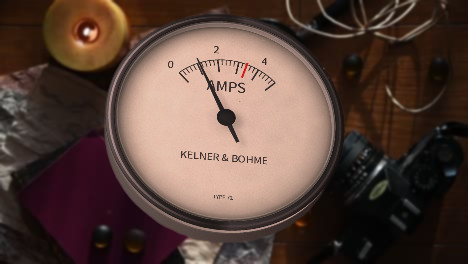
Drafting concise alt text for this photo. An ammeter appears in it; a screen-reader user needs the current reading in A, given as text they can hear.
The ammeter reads 1 A
